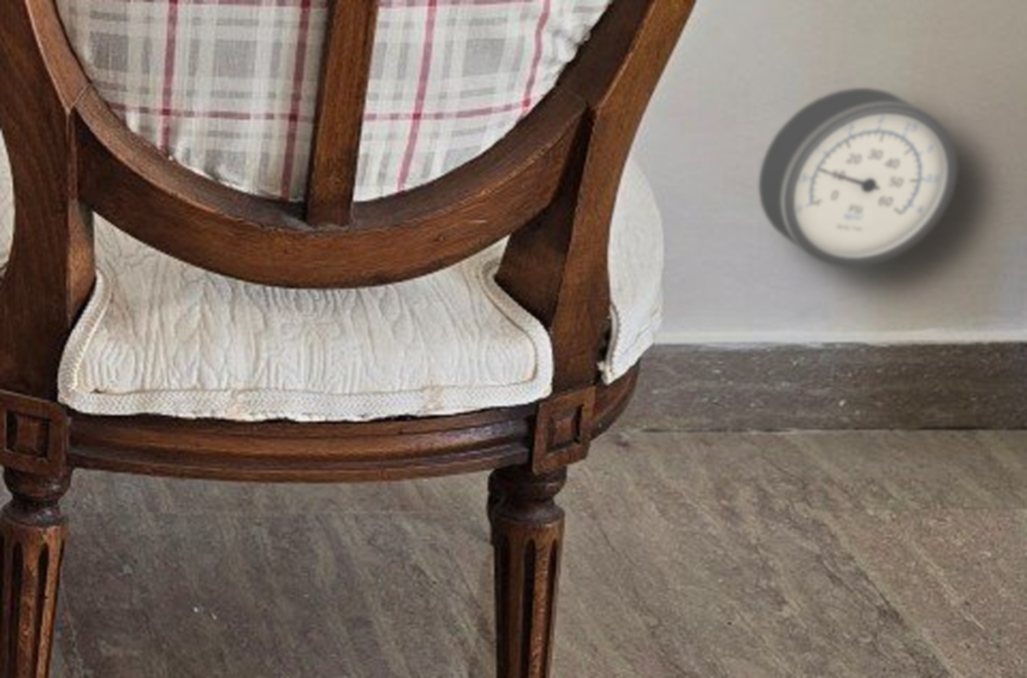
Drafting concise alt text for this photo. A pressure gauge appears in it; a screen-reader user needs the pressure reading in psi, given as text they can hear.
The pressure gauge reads 10 psi
